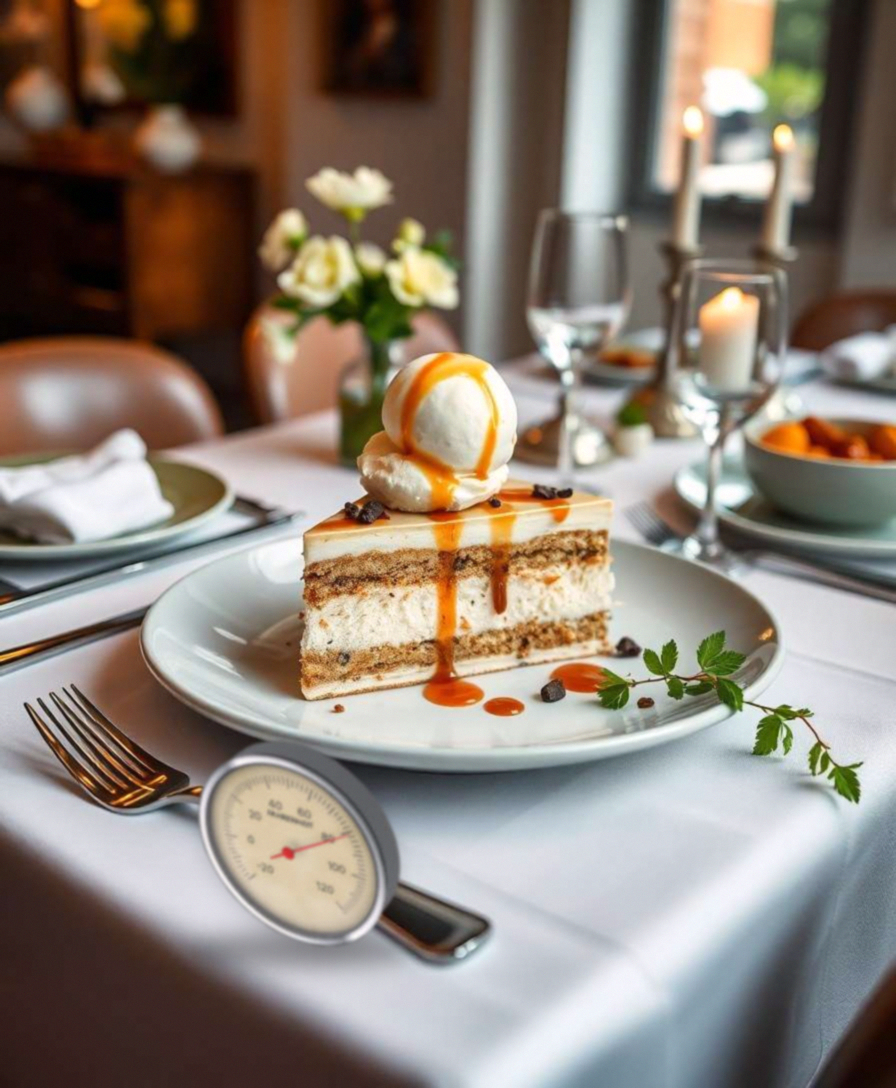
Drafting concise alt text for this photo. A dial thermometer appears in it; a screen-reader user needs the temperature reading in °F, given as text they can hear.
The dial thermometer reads 80 °F
